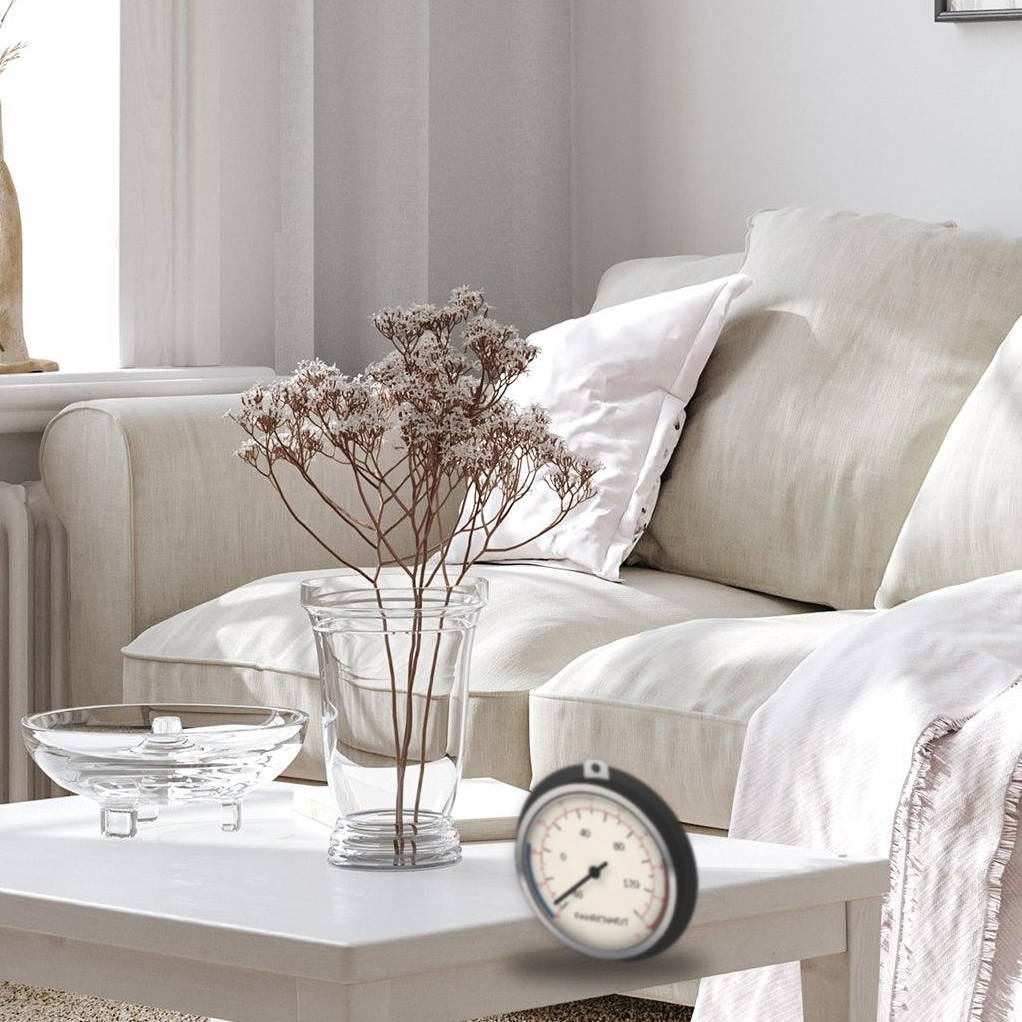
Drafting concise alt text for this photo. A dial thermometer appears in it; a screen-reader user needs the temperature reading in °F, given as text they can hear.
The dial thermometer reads -35 °F
